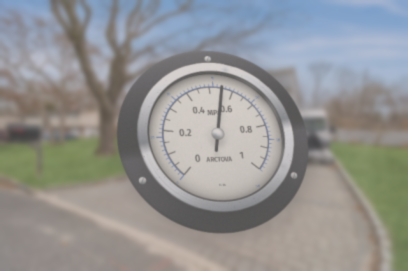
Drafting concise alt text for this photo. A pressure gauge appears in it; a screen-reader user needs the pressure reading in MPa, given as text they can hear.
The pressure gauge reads 0.55 MPa
